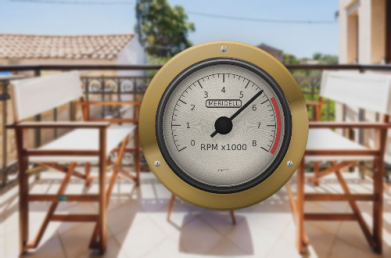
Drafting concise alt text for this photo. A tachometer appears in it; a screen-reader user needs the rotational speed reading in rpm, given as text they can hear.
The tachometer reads 5600 rpm
